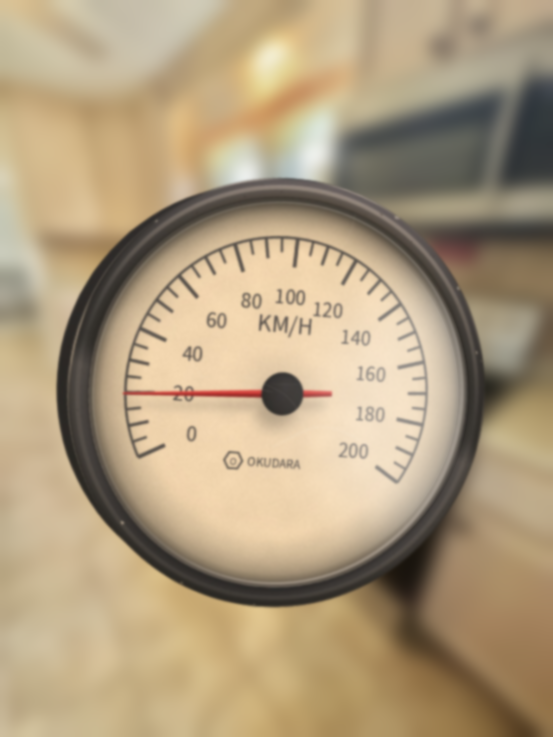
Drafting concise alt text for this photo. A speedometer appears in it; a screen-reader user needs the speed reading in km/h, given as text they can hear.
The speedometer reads 20 km/h
